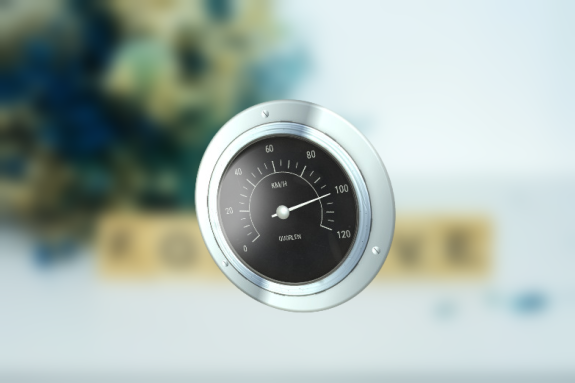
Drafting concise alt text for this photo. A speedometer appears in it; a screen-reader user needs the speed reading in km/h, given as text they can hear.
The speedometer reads 100 km/h
